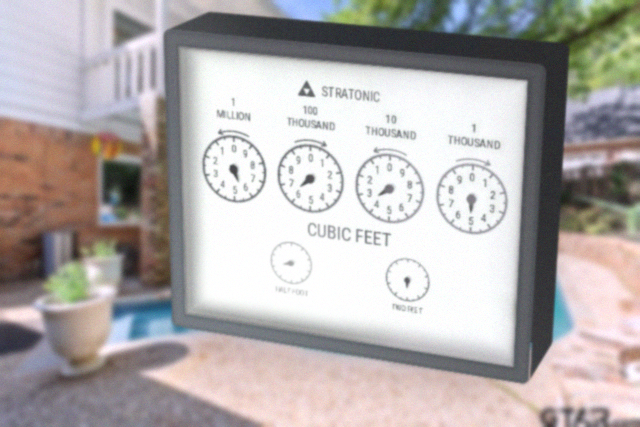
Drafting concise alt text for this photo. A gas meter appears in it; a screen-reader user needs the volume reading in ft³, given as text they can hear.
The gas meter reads 563500 ft³
